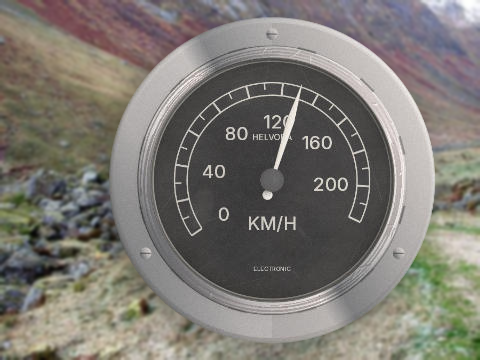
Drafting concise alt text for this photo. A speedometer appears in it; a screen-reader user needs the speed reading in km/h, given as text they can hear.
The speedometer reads 130 km/h
